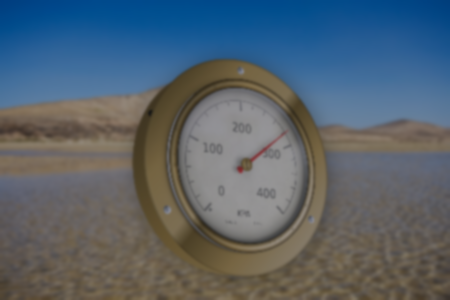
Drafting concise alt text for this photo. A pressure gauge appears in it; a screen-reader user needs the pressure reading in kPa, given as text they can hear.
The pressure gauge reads 280 kPa
